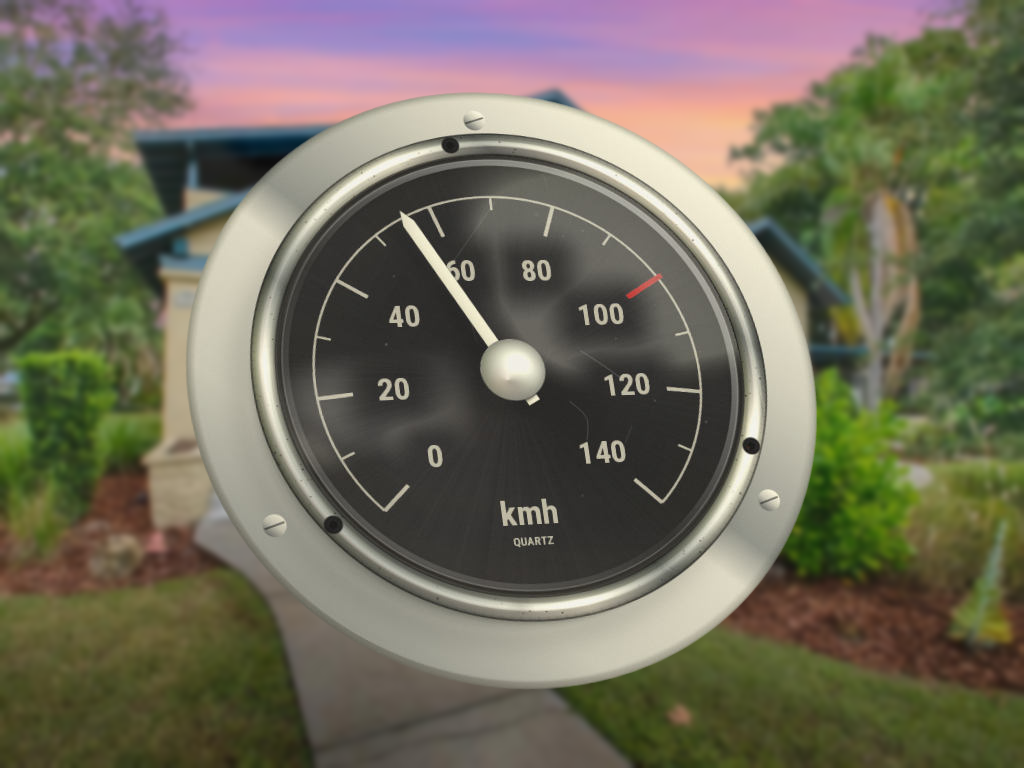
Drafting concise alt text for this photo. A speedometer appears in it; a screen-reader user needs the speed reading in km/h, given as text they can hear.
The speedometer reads 55 km/h
